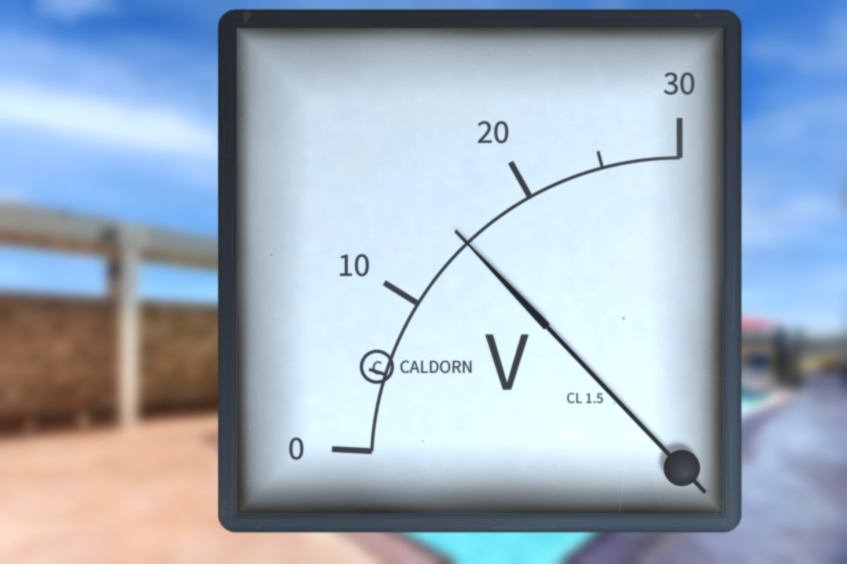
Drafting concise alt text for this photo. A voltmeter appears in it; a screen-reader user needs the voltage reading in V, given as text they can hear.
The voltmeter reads 15 V
